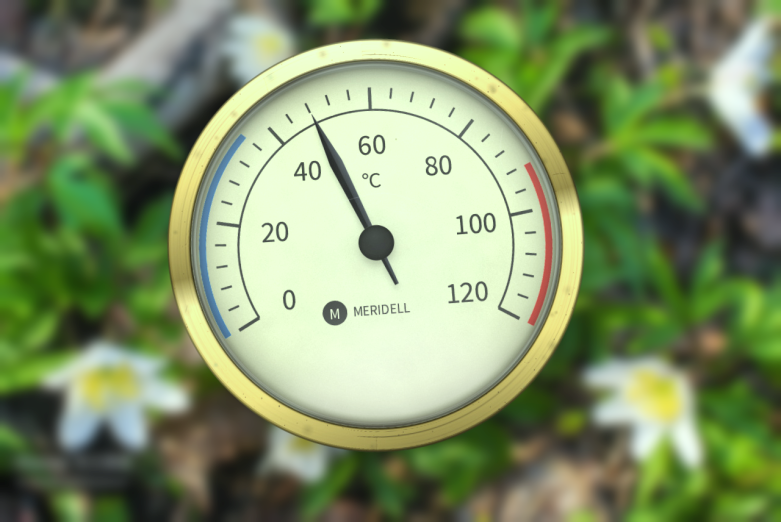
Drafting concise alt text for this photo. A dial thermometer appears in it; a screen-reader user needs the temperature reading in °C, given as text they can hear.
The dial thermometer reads 48 °C
